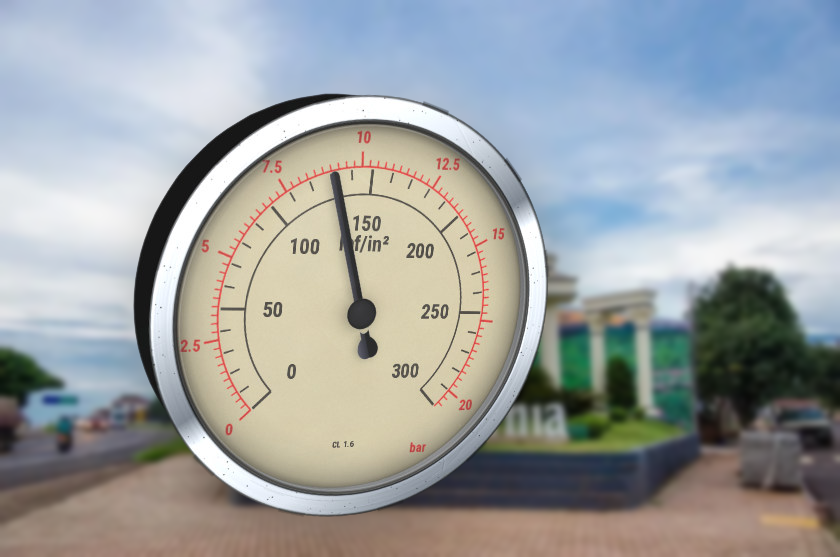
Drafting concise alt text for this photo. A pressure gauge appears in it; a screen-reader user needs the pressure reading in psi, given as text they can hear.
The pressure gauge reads 130 psi
